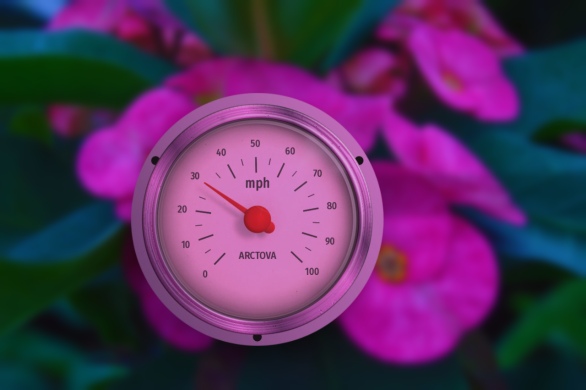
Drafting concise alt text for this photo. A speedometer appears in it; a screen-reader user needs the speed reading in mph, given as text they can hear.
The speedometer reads 30 mph
